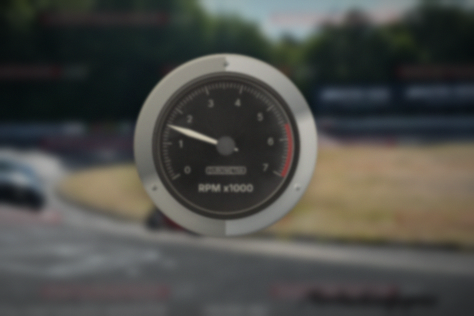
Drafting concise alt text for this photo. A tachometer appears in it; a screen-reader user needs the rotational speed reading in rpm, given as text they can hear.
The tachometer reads 1500 rpm
